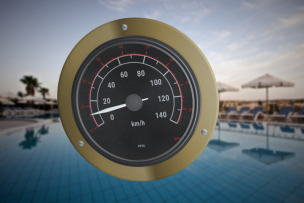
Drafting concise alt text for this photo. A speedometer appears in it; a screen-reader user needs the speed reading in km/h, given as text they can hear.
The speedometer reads 10 km/h
